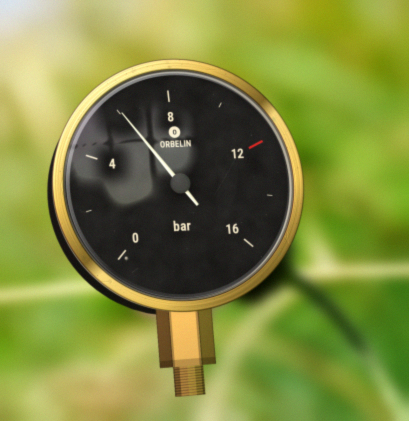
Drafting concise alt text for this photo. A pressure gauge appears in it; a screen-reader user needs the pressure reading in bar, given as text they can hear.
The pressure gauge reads 6 bar
